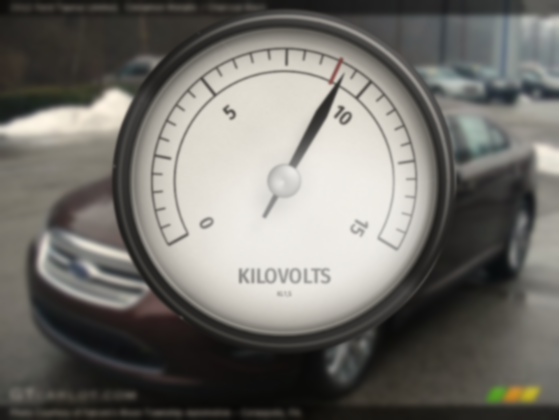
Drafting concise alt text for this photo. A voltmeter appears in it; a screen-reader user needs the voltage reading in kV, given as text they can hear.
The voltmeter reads 9.25 kV
